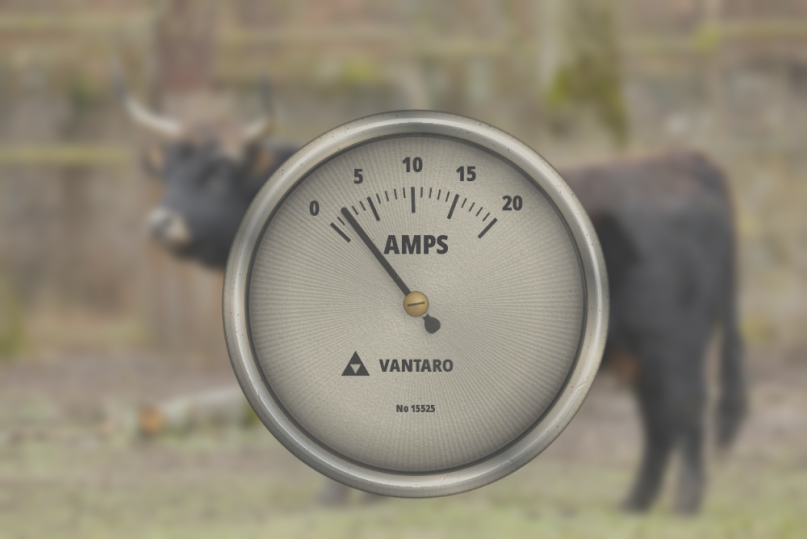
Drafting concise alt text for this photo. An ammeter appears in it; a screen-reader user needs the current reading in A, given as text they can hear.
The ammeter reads 2 A
